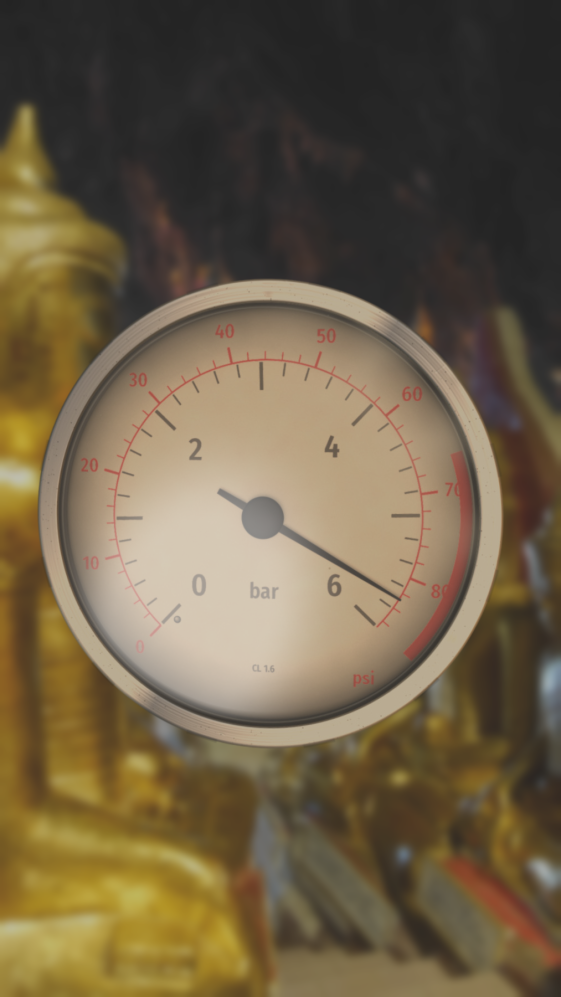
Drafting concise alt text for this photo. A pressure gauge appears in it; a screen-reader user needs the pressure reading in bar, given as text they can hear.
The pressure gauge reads 5.7 bar
